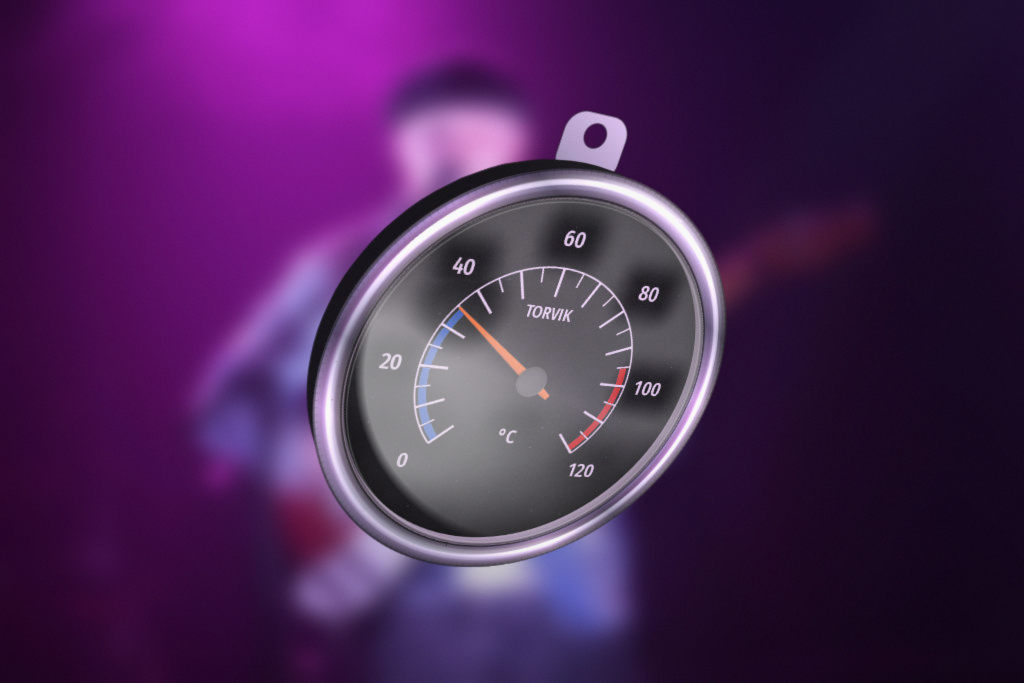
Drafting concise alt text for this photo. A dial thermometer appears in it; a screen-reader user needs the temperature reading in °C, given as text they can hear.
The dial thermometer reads 35 °C
